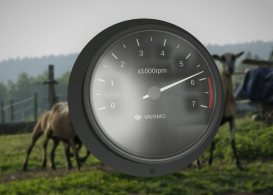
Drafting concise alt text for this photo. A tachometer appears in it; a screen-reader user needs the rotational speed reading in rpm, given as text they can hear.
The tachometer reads 5750 rpm
